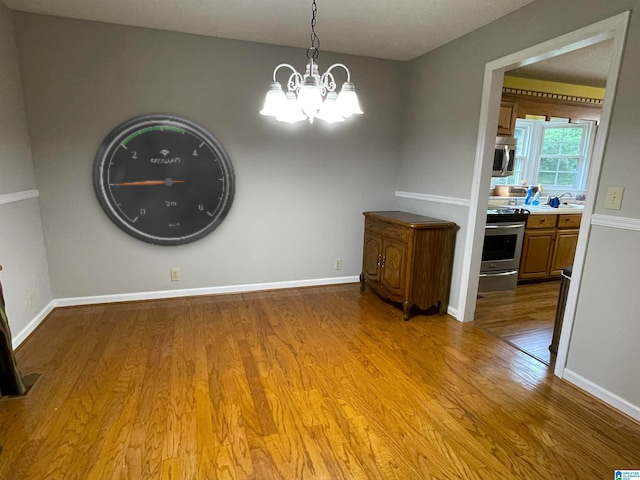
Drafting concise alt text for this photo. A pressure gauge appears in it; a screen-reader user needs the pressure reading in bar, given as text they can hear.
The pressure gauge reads 1 bar
